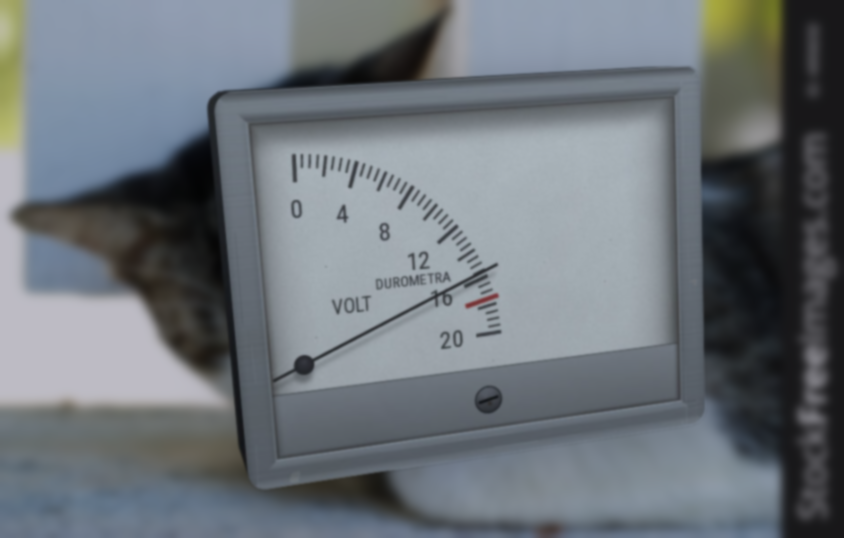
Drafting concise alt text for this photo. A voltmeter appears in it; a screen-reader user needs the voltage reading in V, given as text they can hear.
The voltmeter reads 15.5 V
